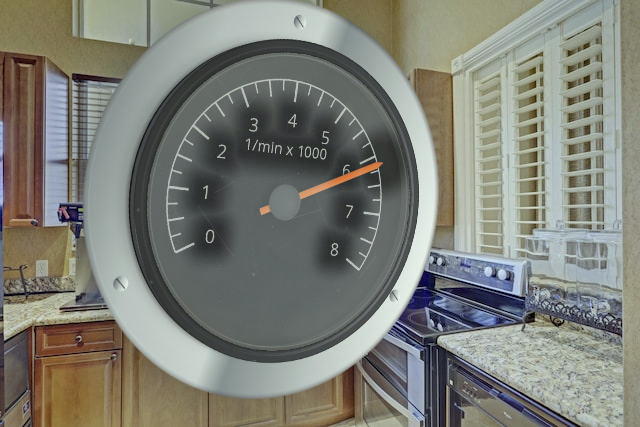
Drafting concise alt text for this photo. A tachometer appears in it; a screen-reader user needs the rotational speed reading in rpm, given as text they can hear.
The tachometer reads 6125 rpm
